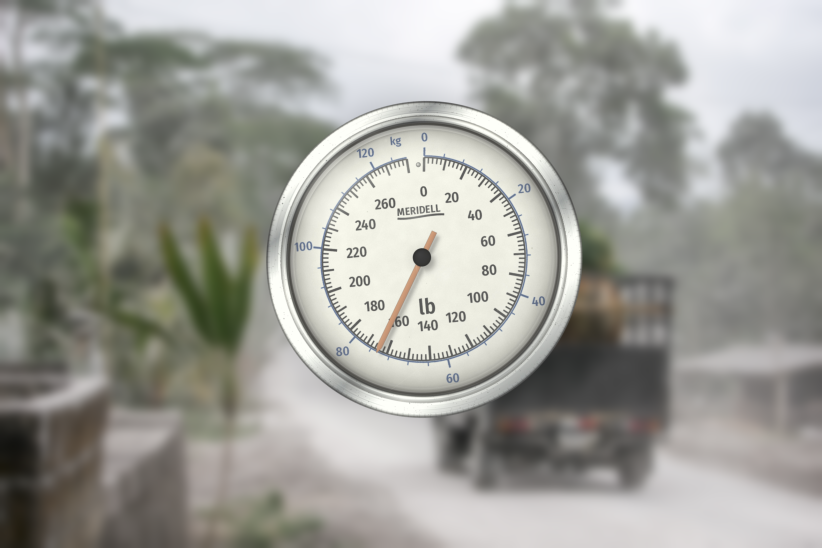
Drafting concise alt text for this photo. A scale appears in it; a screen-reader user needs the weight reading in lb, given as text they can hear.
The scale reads 164 lb
